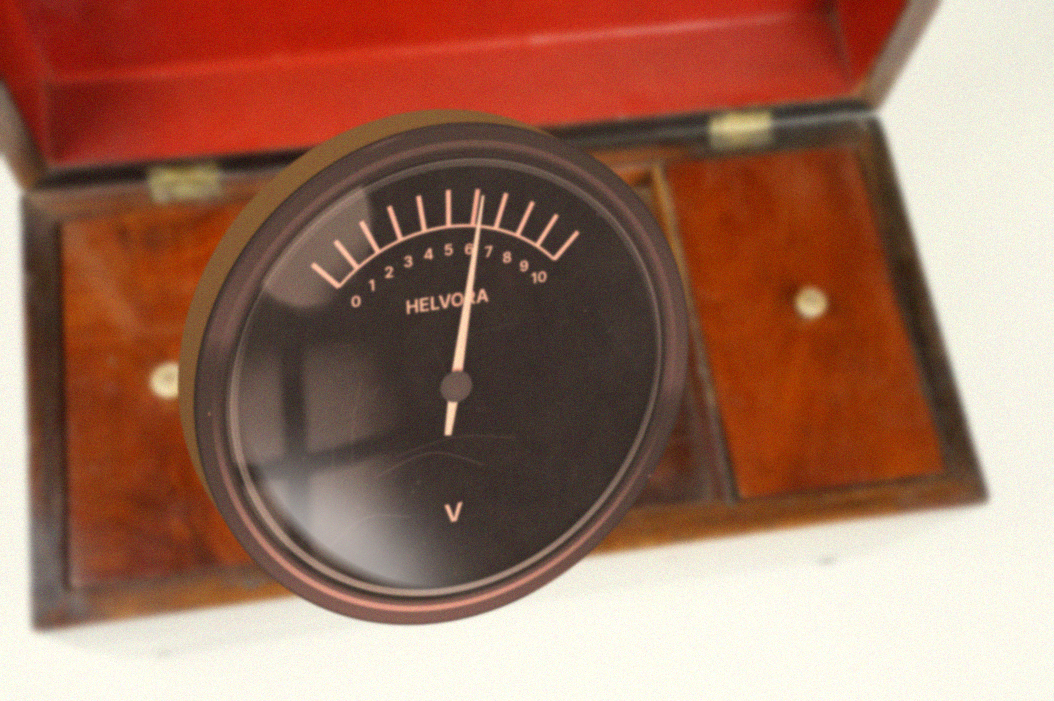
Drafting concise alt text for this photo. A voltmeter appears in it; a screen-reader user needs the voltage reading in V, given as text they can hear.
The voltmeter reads 6 V
